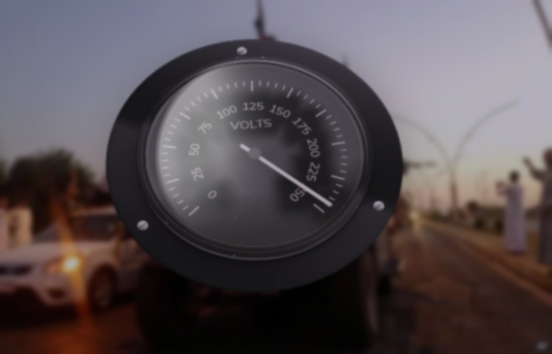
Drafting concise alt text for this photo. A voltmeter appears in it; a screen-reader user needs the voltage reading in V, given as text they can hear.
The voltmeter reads 245 V
